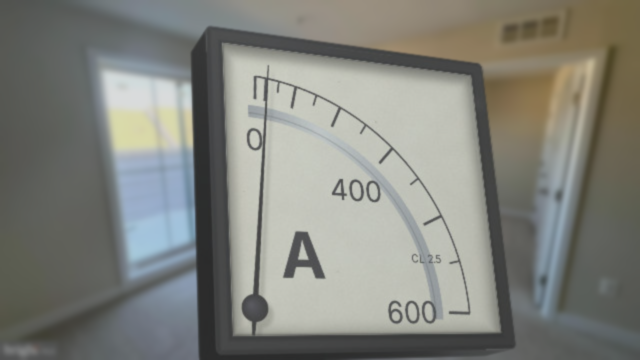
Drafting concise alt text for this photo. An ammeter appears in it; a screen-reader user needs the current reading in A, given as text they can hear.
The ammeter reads 100 A
